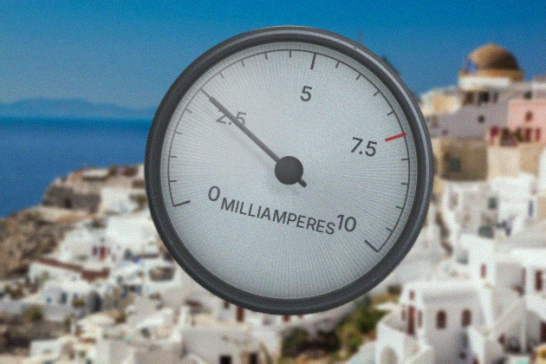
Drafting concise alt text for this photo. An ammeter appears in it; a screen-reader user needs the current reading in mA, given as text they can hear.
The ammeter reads 2.5 mA
